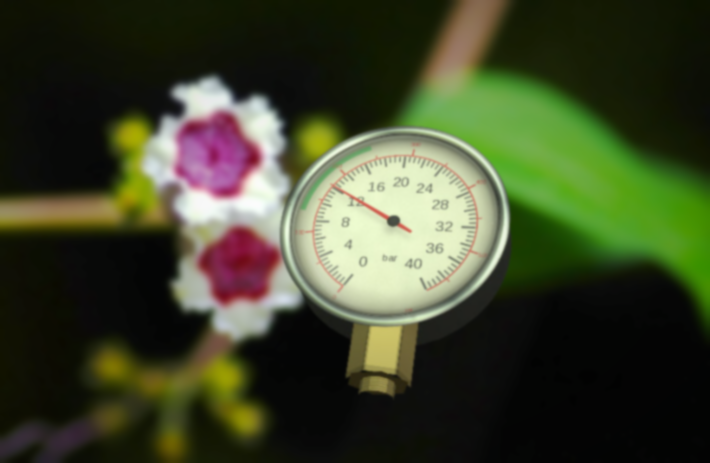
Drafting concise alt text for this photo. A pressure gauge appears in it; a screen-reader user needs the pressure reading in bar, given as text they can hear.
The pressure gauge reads 12 bar
